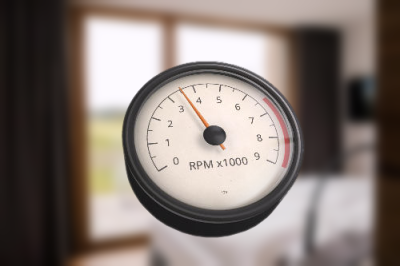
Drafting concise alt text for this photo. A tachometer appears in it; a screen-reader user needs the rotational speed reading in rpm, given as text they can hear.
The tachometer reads 3500 rpm
